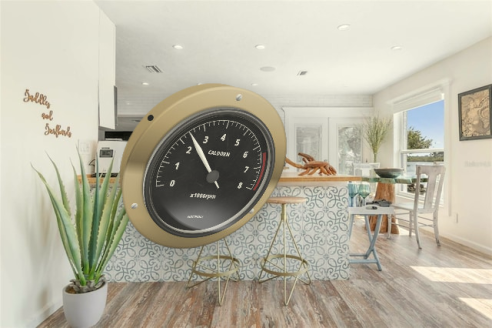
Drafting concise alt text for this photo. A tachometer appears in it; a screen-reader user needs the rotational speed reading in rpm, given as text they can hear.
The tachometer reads 2400 rpm
